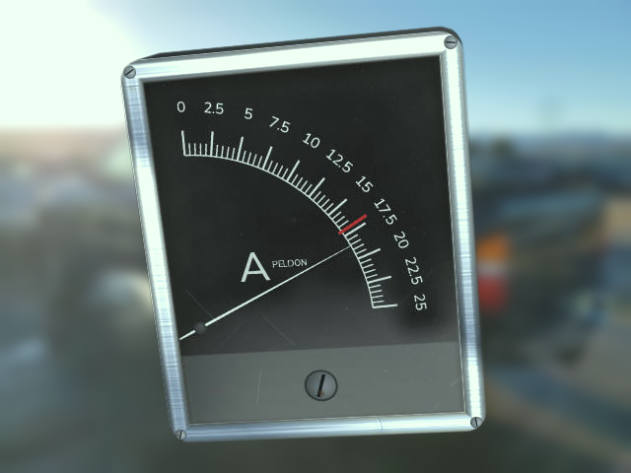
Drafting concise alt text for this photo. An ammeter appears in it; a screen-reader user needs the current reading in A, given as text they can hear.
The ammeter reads 18.5 A
